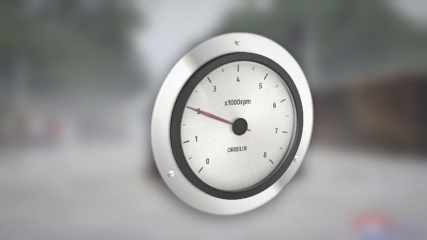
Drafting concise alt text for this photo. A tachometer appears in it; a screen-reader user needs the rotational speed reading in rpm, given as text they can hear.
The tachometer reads 2000 rpm
